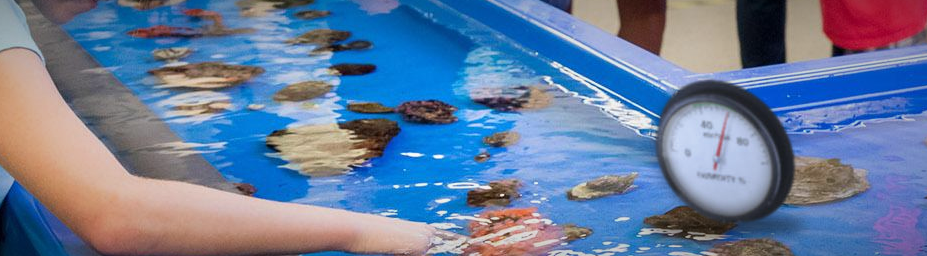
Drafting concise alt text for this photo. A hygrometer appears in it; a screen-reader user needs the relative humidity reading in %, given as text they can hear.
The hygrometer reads 60 %
